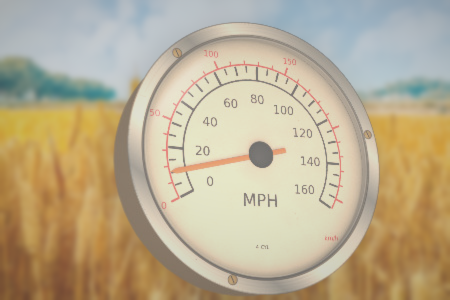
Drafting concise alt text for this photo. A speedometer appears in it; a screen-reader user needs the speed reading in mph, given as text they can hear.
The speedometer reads 10 mph
